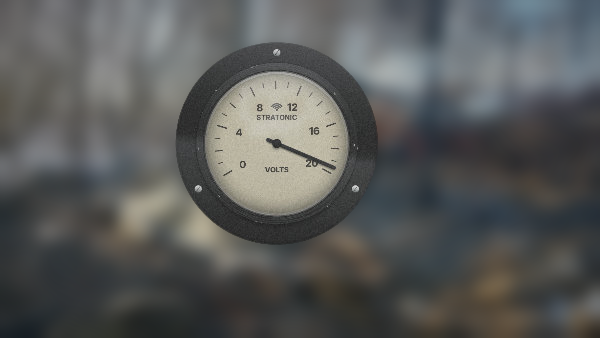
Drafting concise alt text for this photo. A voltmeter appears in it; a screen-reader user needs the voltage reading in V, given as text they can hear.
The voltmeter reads 19.5 V
